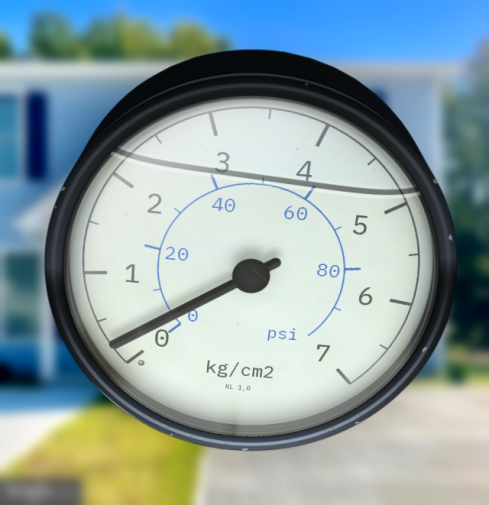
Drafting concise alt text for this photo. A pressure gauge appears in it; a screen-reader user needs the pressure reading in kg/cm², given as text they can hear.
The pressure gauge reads 0.25 kg/cm²
